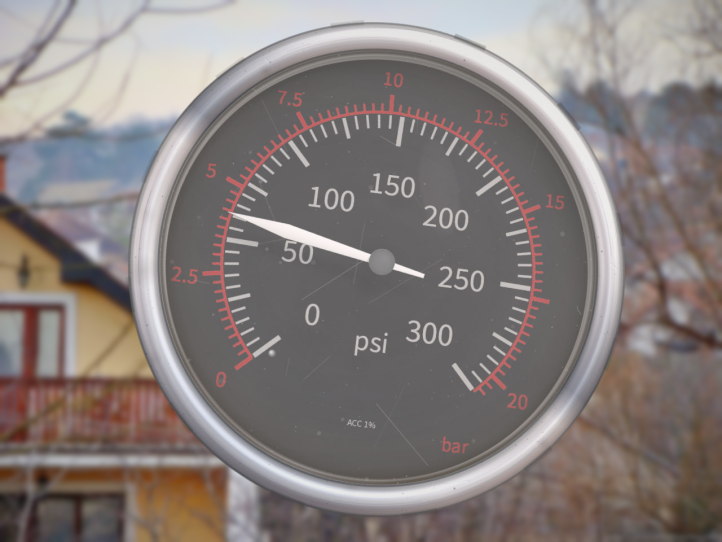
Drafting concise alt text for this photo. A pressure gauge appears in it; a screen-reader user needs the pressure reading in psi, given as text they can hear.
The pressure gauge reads 60 psi
